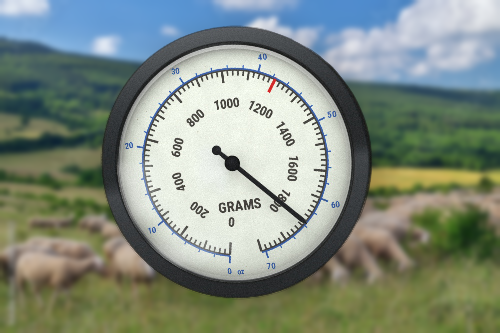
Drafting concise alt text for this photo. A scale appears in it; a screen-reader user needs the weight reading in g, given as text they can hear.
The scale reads 1800 g
